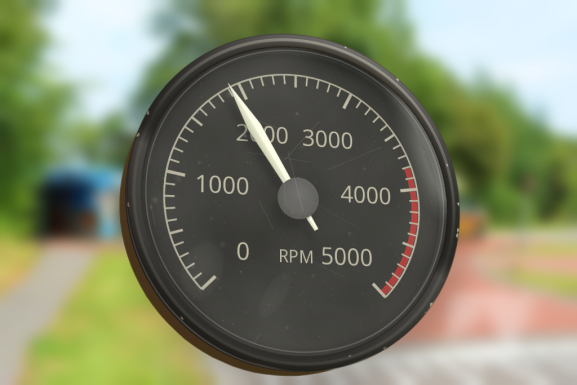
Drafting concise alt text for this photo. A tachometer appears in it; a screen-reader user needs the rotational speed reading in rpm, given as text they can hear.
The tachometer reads 1900 rpm
